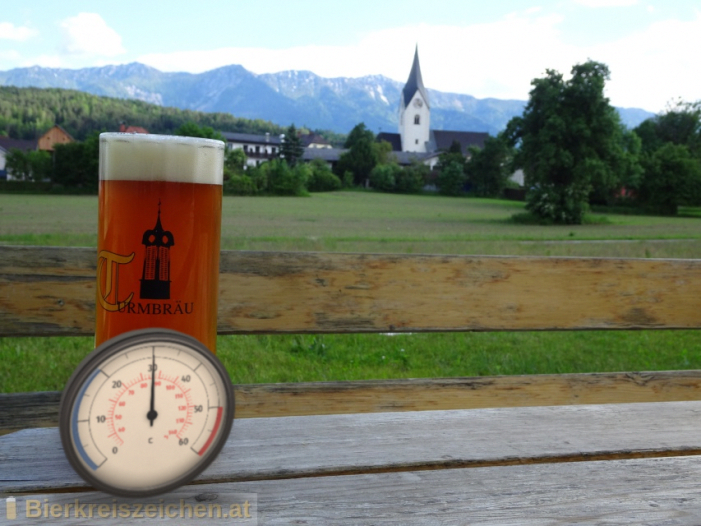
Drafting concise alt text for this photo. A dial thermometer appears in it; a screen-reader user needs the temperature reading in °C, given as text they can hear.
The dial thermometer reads 30 °C
